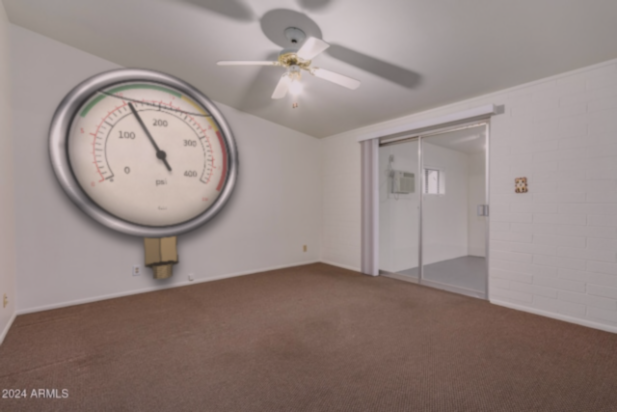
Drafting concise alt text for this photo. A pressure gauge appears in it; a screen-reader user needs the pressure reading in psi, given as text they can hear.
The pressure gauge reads 150 psi
